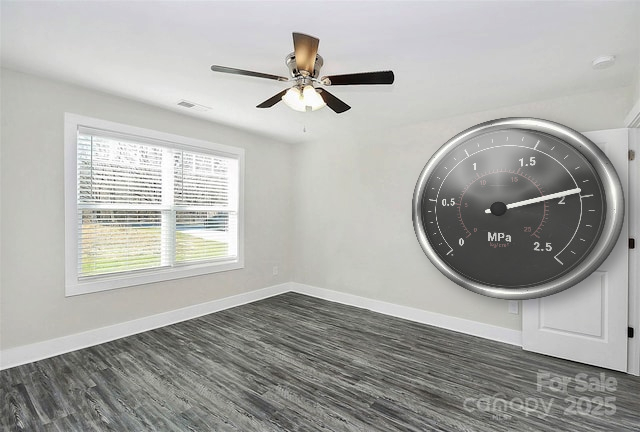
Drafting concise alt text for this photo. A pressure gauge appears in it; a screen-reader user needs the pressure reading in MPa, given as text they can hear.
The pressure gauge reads 1.95 MPa
